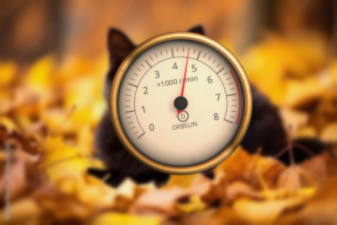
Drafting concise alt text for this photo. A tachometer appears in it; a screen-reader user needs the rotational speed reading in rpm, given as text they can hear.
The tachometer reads 4600 rpm
